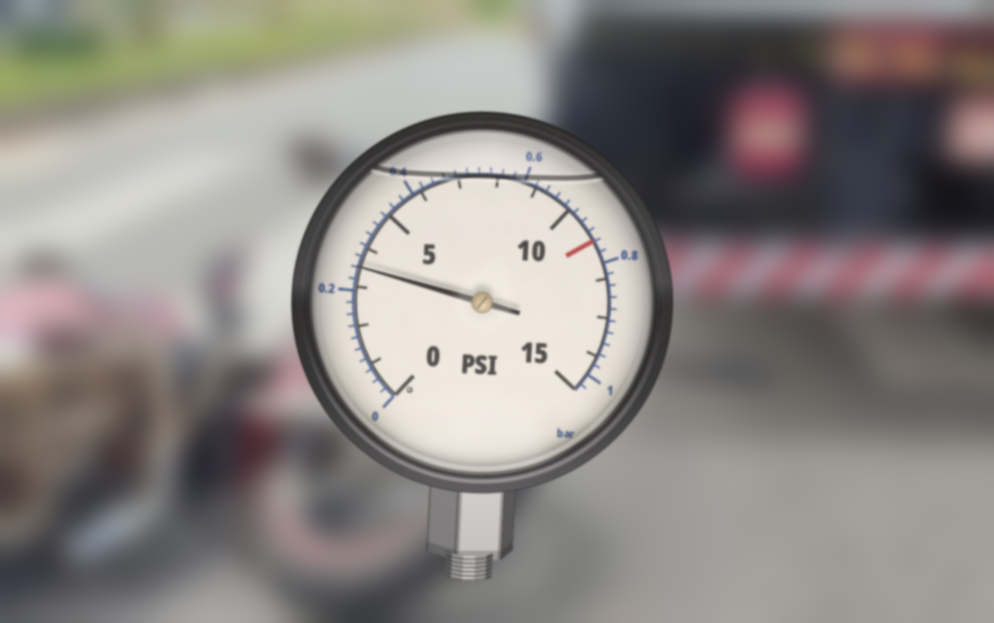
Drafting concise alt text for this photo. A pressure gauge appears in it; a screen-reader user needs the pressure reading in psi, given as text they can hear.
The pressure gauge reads 3.5 psi
